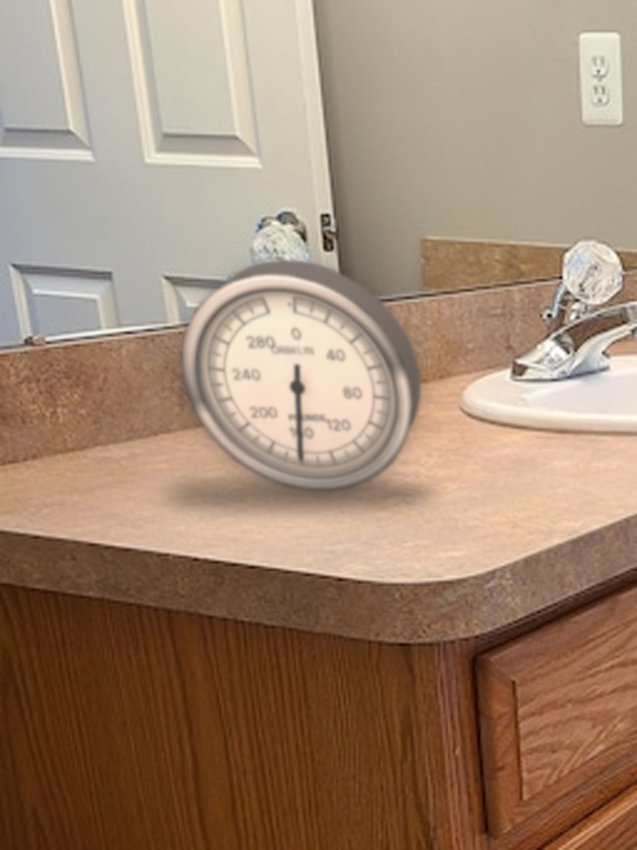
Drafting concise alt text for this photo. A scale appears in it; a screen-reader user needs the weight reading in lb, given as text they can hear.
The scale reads 160 lb
